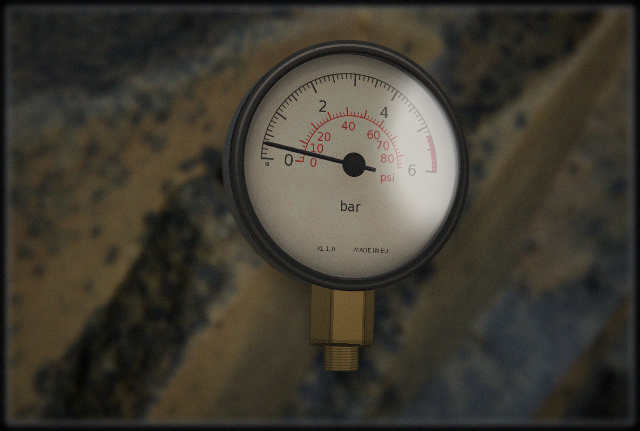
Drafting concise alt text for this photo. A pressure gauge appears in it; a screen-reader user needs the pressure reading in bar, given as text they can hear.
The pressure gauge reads 0.3 bar
